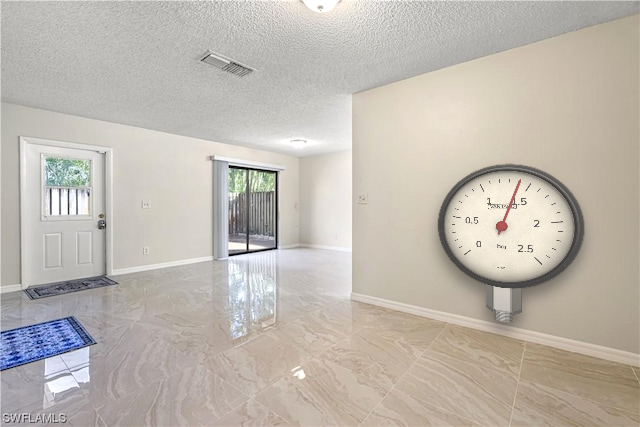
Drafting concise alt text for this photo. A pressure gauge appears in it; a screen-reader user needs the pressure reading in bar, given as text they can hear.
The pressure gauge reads 1.4 bar
